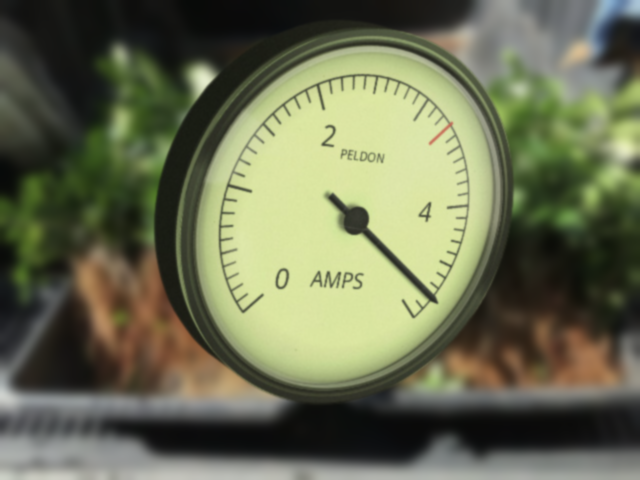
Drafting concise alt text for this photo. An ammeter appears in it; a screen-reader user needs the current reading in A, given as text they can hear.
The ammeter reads 4.8 A
